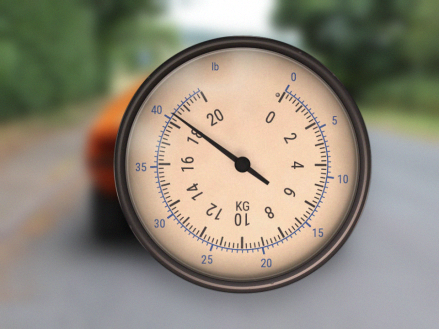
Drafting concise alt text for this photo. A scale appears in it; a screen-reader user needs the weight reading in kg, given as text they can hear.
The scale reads 18.4 kg
